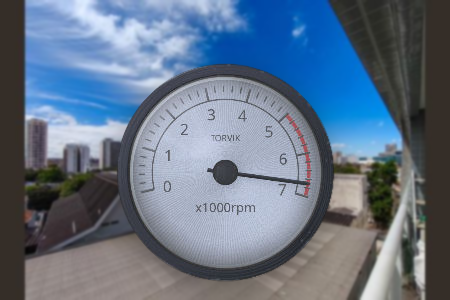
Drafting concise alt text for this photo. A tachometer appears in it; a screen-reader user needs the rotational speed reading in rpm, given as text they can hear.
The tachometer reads 6700 rpm
